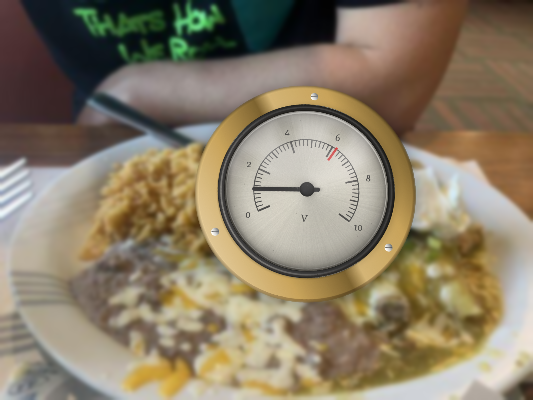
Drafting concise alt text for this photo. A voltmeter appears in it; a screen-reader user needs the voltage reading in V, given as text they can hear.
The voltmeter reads 1 V
